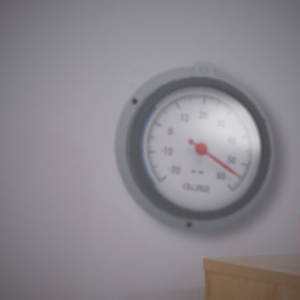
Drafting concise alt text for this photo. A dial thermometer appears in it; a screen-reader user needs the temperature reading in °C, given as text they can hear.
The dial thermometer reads 55 °C
